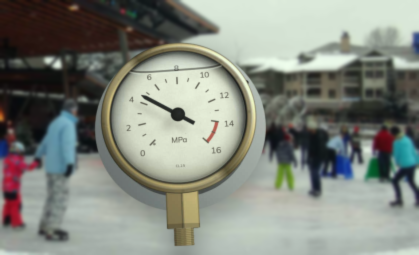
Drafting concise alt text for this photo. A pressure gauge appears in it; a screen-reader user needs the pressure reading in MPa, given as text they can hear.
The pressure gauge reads 4.5 MPa
